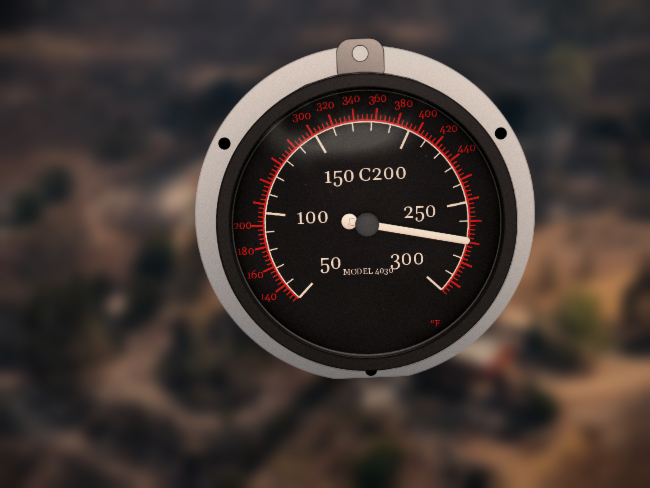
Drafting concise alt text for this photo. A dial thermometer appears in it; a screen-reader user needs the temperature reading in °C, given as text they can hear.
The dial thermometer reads 270 °C
